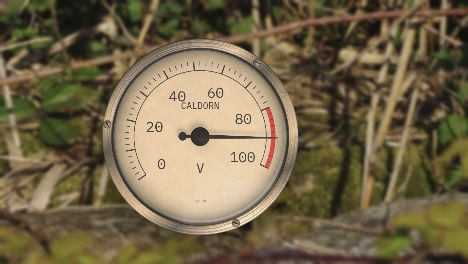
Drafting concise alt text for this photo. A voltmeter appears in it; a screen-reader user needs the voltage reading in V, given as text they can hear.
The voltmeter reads 90 V
